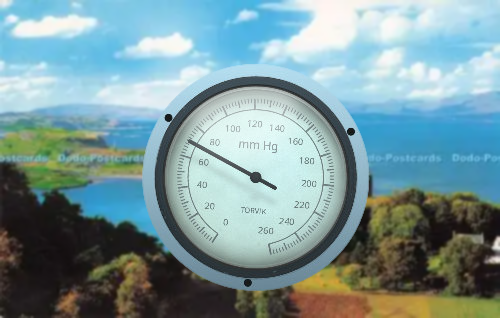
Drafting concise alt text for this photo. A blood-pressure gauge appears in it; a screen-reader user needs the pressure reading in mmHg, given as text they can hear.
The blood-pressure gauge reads 70 mmHg
